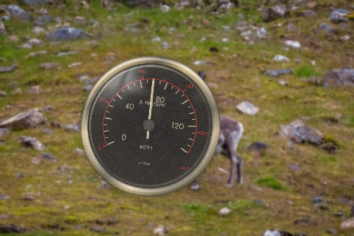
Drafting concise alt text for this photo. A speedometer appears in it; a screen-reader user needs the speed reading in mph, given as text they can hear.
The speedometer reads 70 mph
